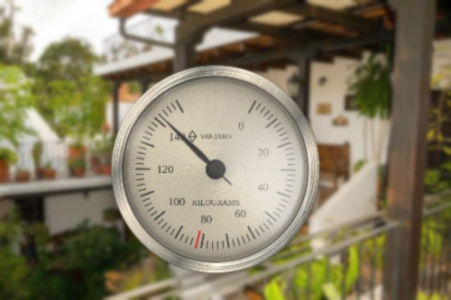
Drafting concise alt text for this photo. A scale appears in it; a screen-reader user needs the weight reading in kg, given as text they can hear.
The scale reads 142 kg
